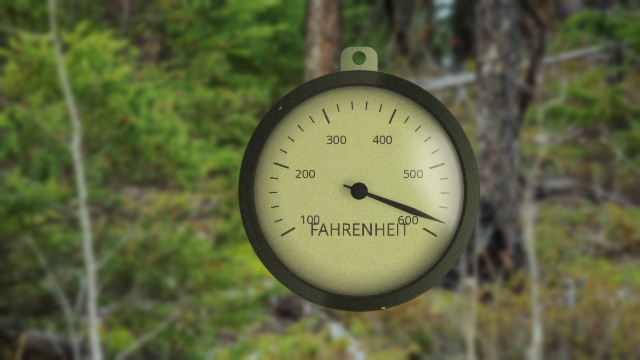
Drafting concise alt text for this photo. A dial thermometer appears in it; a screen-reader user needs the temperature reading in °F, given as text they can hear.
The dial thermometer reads 580 °F
